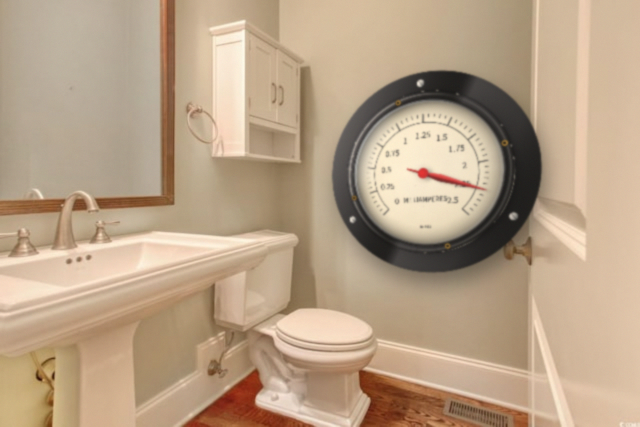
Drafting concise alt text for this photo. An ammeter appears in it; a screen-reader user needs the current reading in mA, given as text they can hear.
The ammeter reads 2.25 mA
